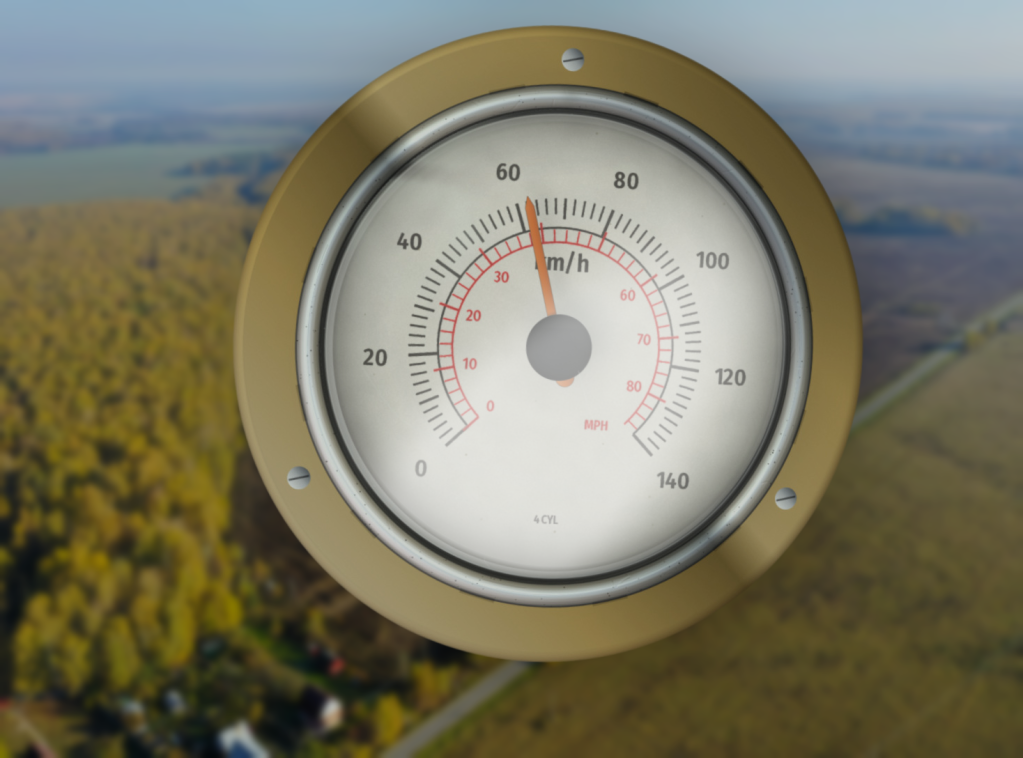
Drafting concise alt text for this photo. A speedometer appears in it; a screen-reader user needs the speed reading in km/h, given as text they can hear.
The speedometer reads 62 km/h
